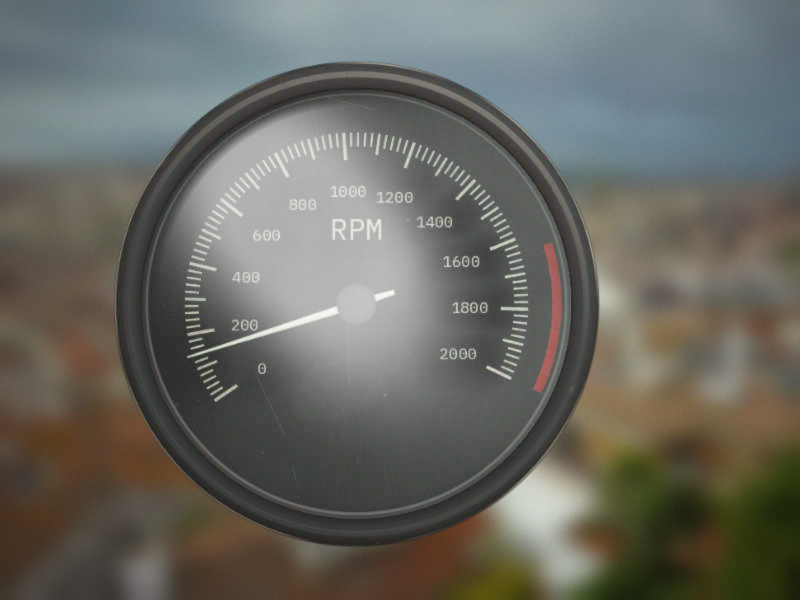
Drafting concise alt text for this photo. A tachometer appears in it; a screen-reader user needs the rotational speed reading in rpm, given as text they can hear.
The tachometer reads 140 rpm
